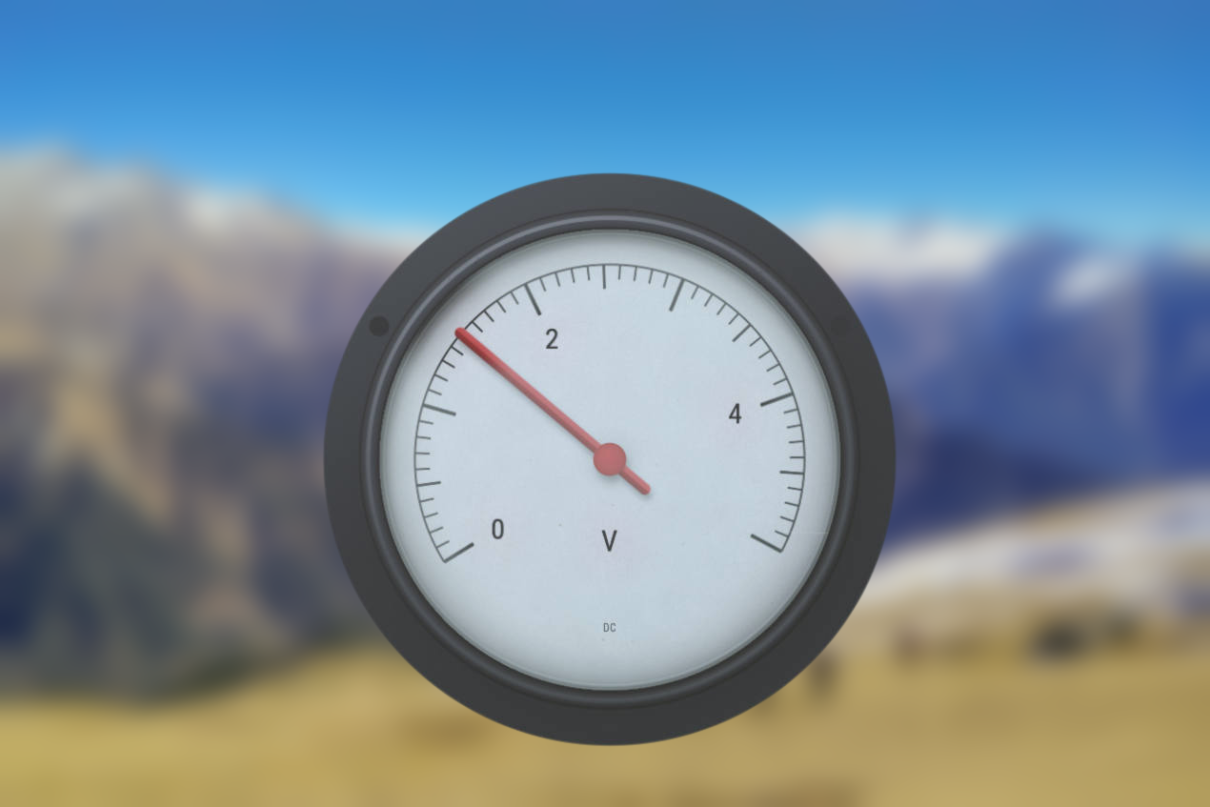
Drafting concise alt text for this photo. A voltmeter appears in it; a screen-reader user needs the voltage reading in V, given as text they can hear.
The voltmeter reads 1.5 V
